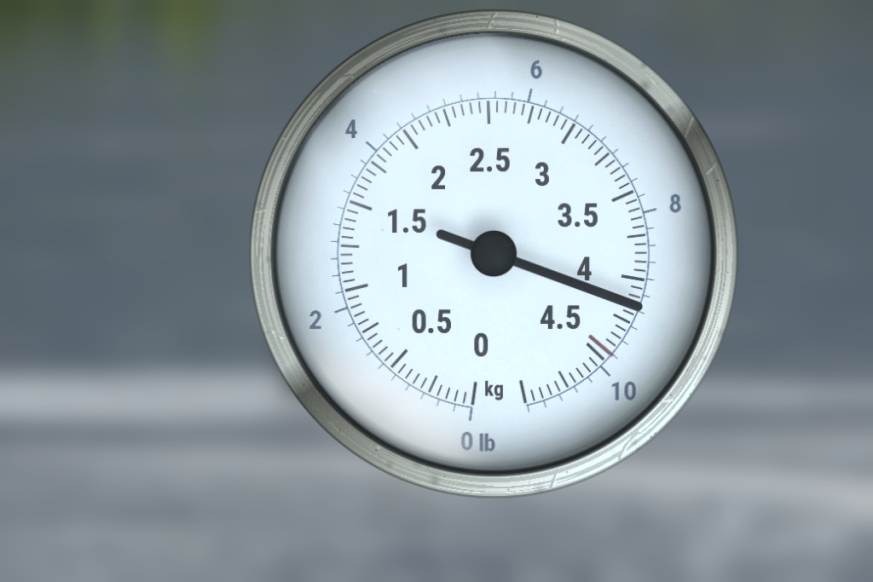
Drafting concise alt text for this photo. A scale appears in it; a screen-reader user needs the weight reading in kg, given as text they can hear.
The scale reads 4.15 kg
